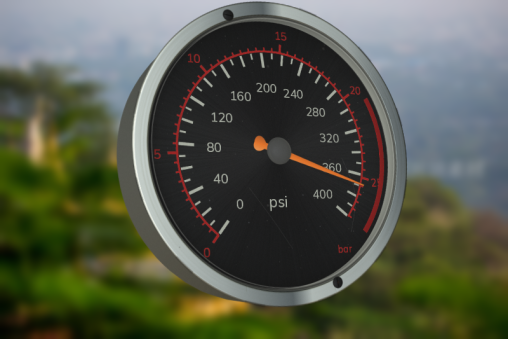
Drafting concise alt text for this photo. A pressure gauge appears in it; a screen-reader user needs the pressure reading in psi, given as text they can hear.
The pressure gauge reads 370 psi
